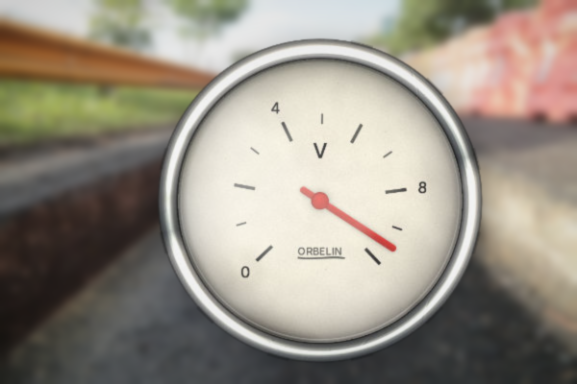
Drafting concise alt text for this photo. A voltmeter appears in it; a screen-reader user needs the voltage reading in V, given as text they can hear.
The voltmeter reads 9.5 V
